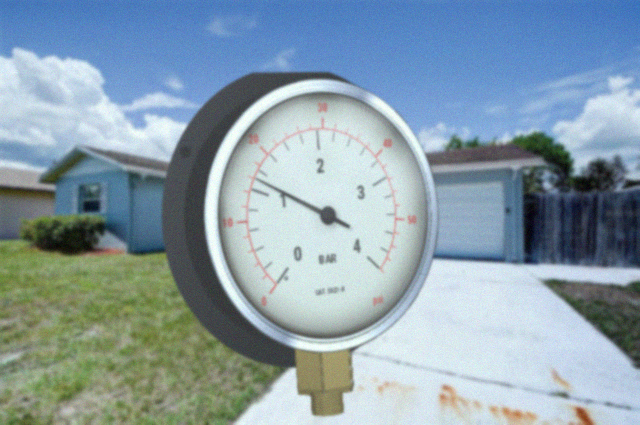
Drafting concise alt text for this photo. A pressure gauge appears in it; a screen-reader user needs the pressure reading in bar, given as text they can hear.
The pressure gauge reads 1.1 bar
